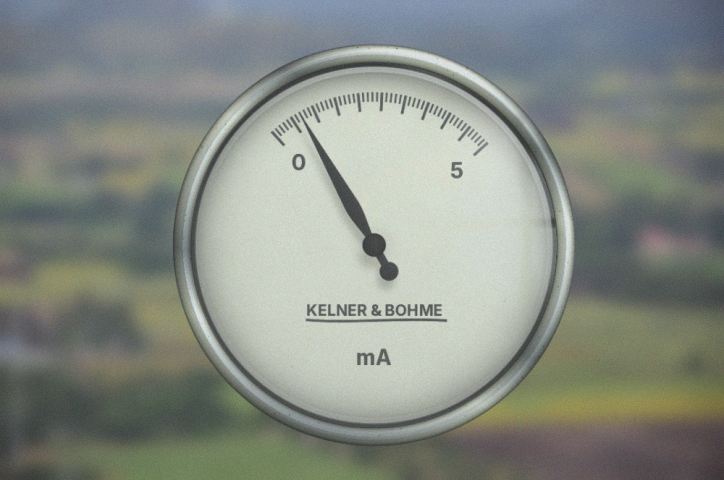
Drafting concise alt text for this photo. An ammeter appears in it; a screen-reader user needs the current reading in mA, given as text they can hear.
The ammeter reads 0.7 mA
